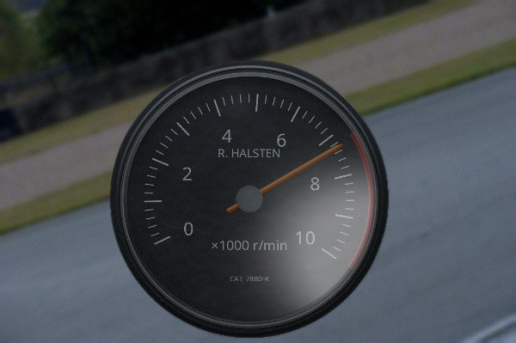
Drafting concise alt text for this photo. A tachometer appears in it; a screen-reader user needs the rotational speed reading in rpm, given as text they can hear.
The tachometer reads 7300 rpm
